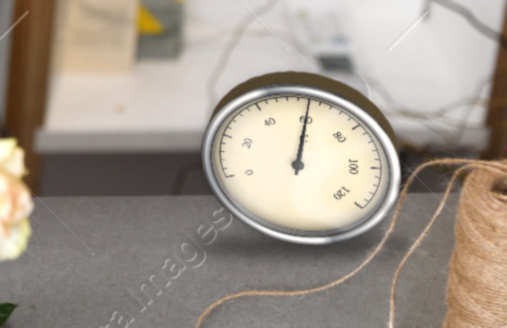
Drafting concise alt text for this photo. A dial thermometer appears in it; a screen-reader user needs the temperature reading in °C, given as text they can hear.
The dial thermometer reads 60 °C
